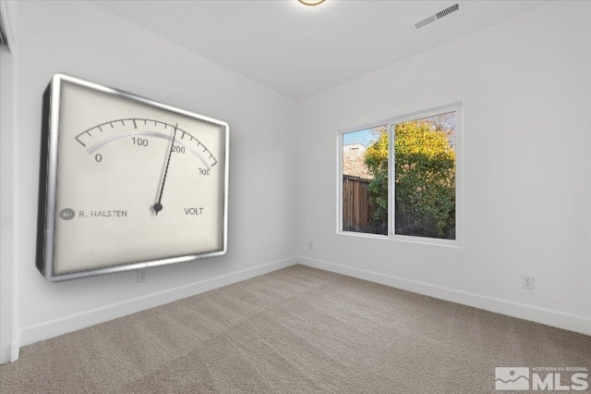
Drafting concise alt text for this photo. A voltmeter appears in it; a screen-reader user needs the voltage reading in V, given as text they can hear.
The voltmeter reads 180 V
